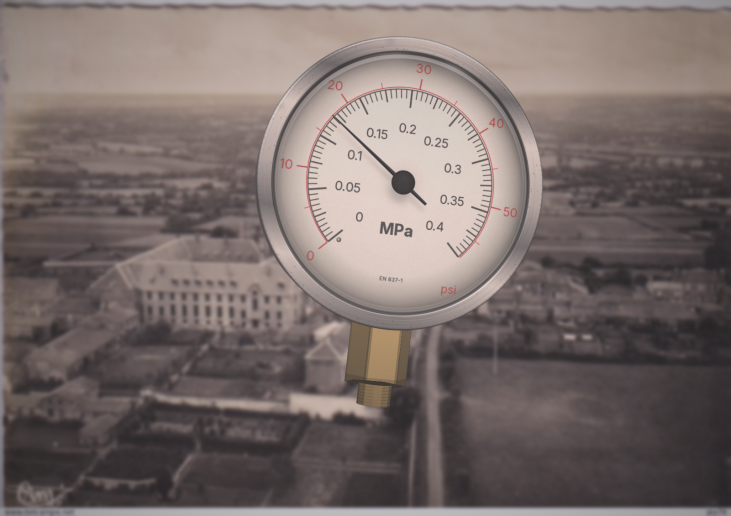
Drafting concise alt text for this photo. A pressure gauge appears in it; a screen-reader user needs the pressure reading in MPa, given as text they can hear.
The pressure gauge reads 0.12 MPa
